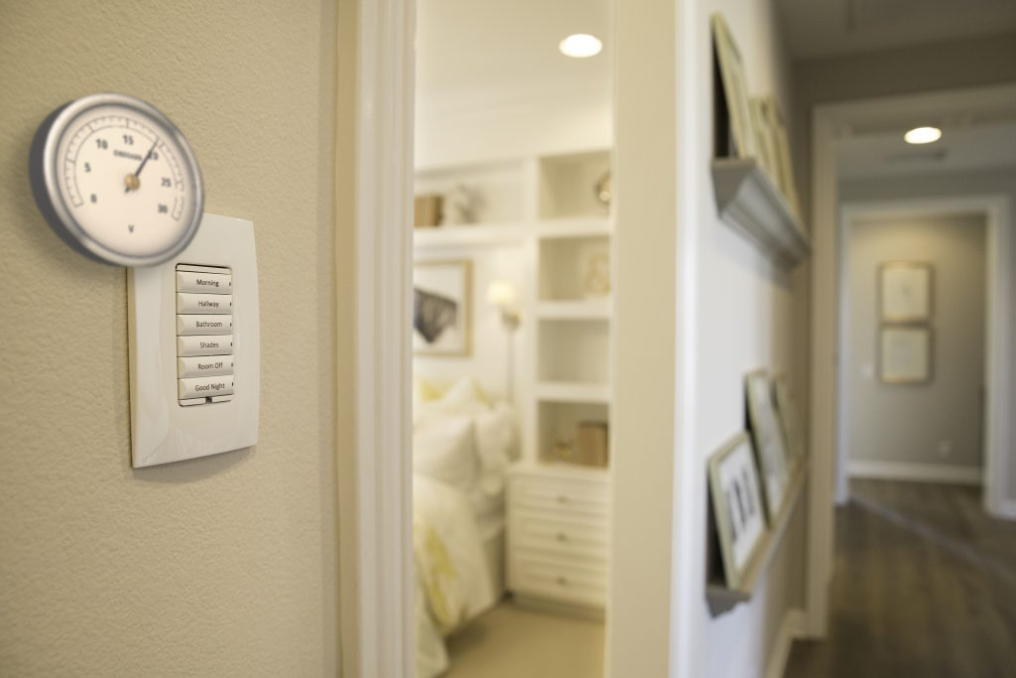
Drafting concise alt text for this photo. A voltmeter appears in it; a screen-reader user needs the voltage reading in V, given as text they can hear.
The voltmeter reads 19 V
